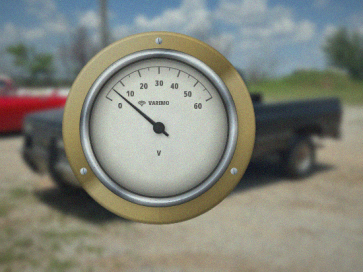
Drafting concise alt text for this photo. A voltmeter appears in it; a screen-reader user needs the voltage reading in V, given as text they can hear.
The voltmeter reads 5 V
